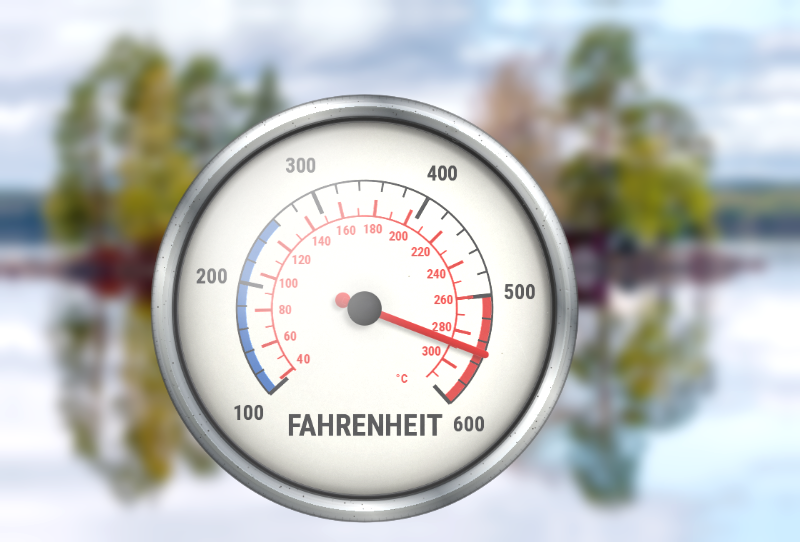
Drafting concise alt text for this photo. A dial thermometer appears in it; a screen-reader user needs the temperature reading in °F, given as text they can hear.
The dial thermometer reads 550 °F
